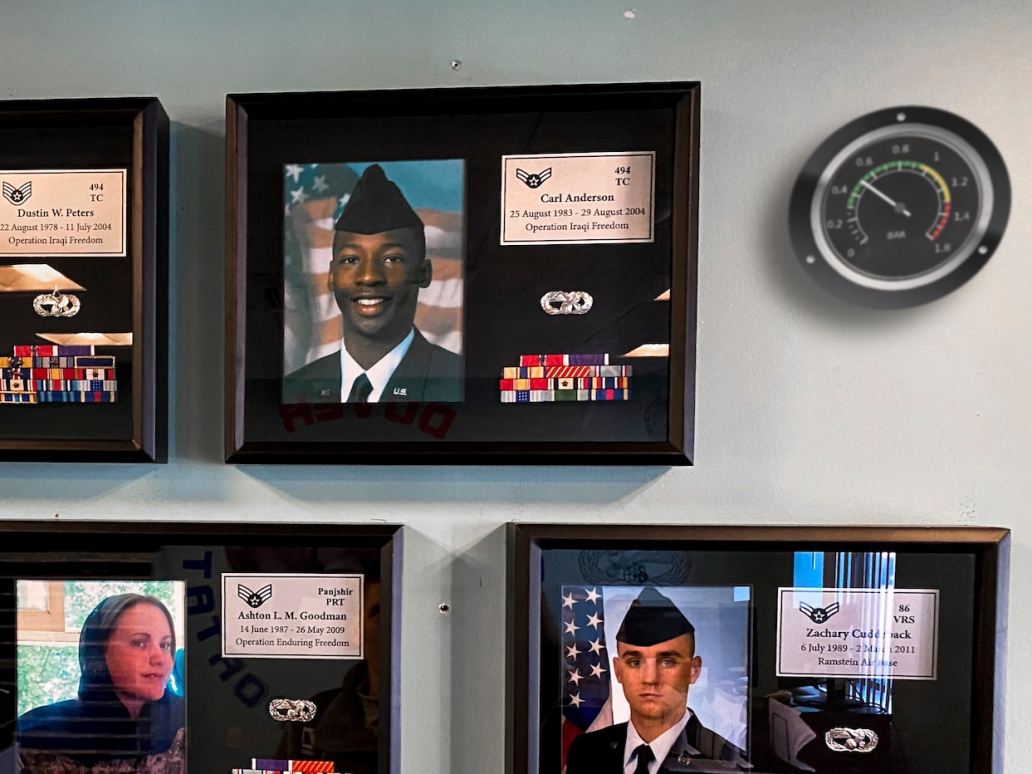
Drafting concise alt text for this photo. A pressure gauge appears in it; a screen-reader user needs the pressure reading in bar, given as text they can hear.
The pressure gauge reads 0.5 bar
